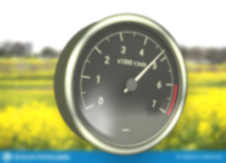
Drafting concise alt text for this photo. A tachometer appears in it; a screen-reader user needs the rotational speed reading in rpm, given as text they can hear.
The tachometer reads 4750 rpm
